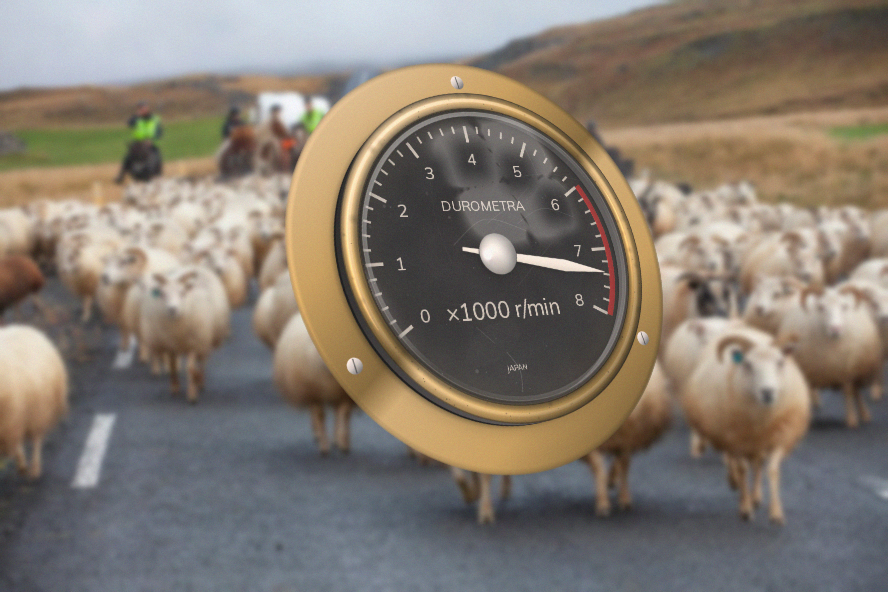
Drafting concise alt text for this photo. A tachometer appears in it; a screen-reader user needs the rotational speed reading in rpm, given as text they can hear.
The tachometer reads 7400 rpm
